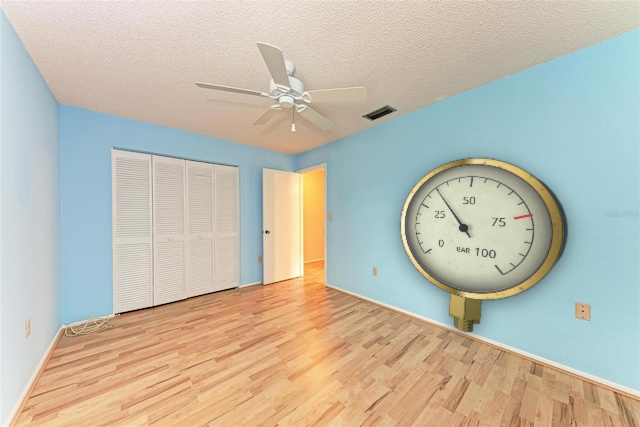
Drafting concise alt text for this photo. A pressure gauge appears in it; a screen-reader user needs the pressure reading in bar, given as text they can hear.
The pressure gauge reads 35 bar
